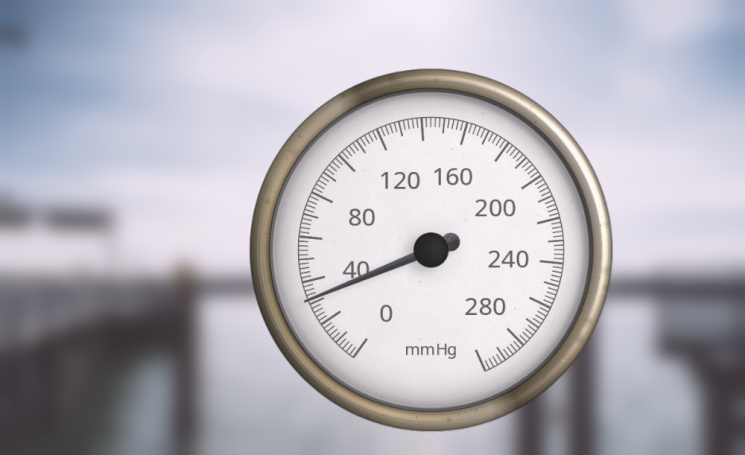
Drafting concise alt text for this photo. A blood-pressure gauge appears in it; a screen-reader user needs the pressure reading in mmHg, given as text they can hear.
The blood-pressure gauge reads 32 mmHg
